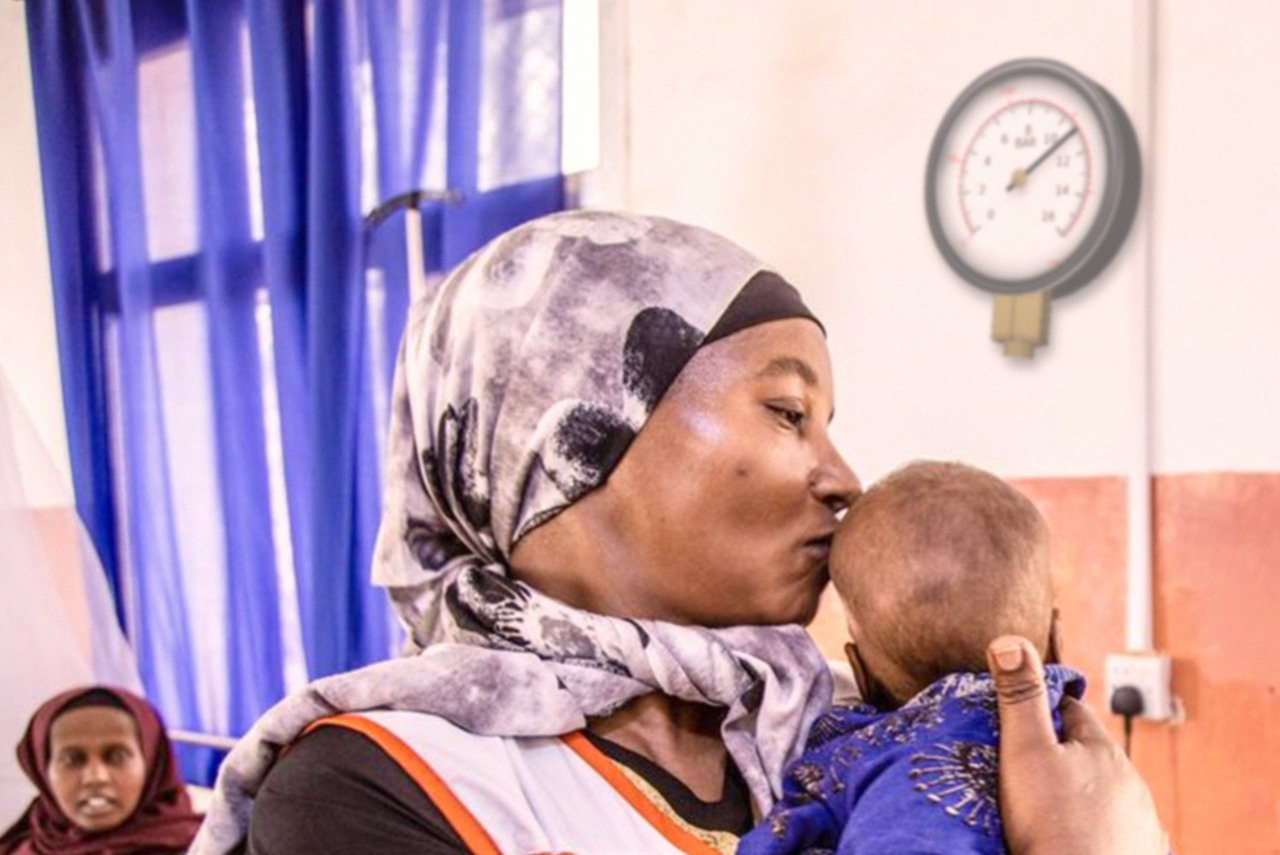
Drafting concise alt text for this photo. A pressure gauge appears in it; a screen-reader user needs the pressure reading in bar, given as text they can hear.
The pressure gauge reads 11 bar
